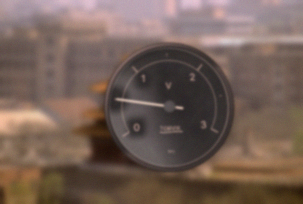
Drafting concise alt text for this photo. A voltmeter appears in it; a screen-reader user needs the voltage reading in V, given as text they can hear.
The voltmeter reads 0.5 V
